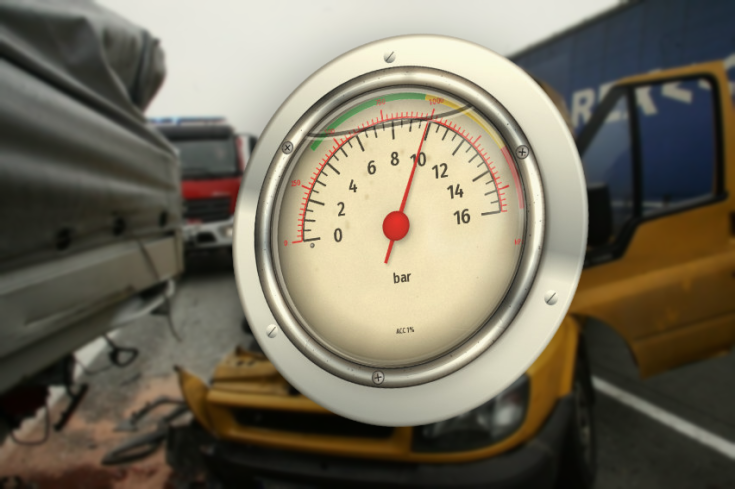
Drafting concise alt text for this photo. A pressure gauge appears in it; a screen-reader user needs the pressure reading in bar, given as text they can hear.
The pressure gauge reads 10 bar
